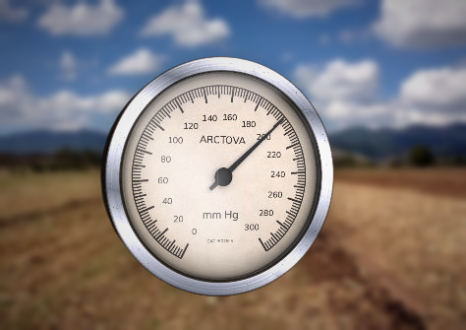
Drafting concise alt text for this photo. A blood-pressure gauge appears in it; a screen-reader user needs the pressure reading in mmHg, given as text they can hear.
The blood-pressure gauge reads 200 mmHg
